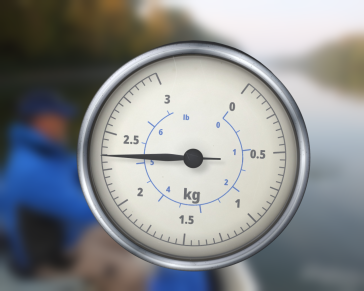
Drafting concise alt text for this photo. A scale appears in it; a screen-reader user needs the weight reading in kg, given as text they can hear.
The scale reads 2.35 kg
